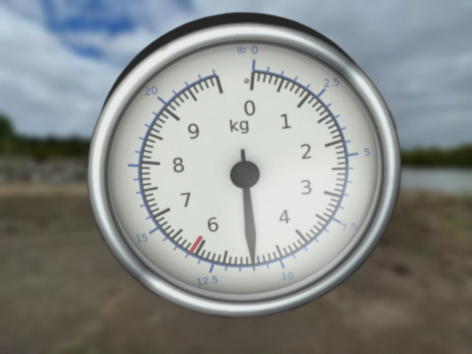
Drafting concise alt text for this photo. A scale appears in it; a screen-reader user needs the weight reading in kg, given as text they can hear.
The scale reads 5 kg
